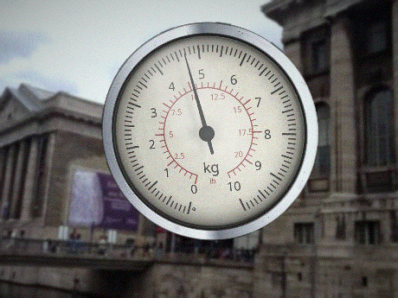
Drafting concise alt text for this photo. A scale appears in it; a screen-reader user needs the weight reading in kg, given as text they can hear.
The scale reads 4.7 kg
